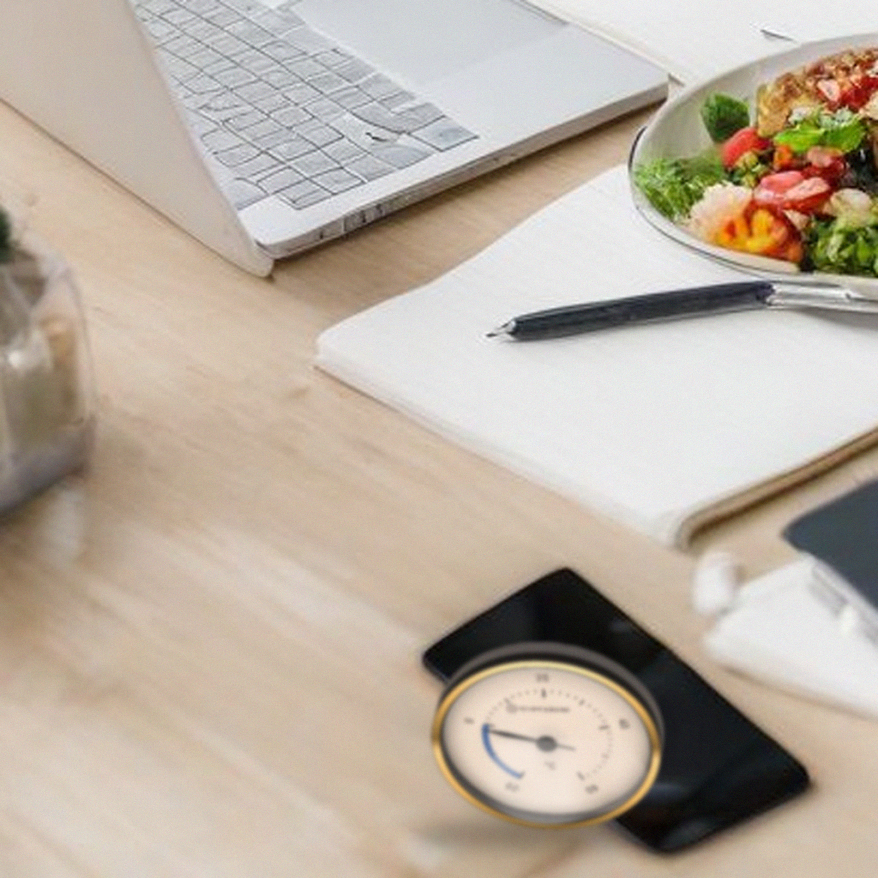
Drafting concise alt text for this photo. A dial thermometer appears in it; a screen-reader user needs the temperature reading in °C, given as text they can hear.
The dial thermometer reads 0 °C
